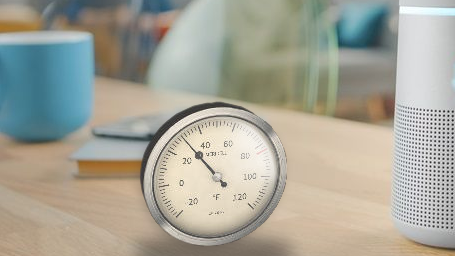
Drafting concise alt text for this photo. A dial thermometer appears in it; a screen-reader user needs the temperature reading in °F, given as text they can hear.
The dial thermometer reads 30 °F
